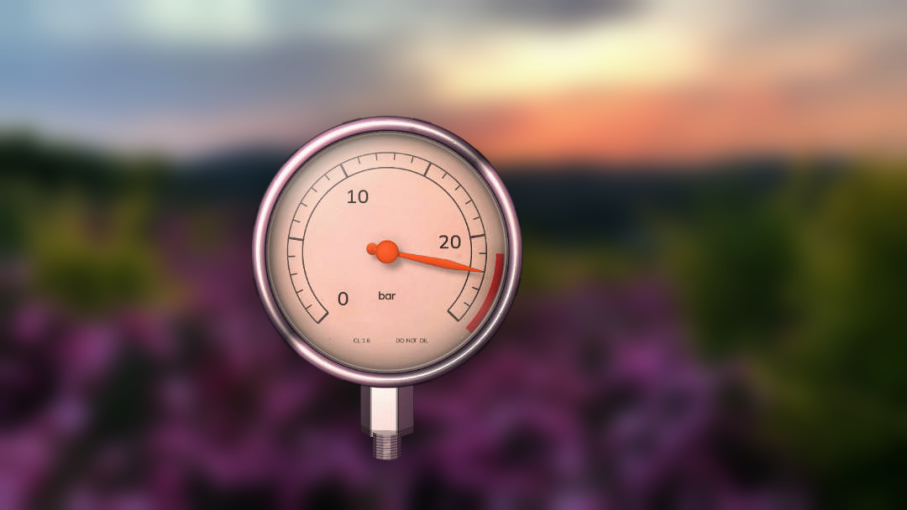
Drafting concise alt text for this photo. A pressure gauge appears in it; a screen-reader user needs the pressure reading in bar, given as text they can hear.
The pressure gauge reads 22 bar
